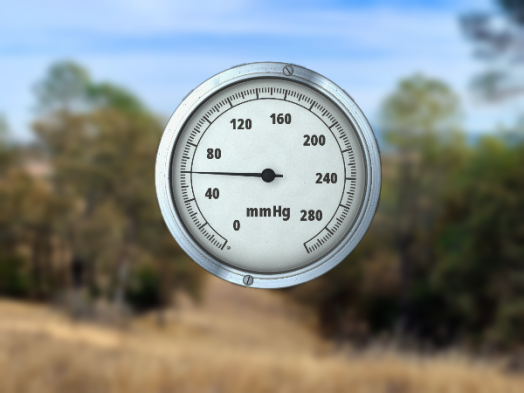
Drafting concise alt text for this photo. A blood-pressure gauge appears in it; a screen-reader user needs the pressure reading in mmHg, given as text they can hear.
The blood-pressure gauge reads 60 mmHg
